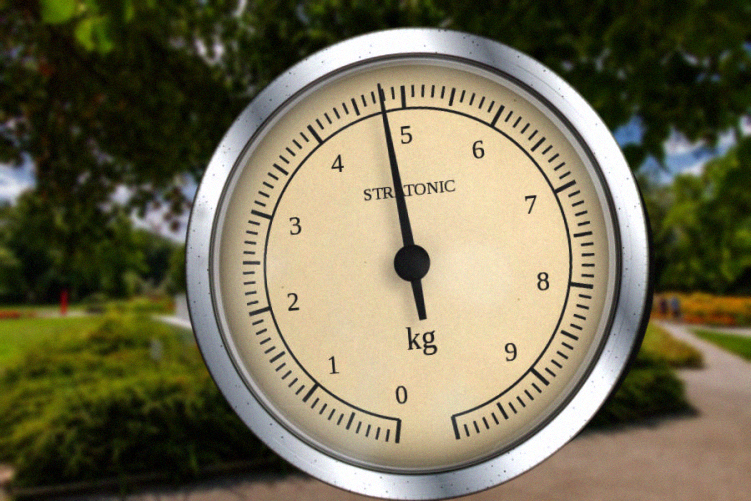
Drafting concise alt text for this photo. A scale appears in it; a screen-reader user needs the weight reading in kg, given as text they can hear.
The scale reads 4.8 kg
